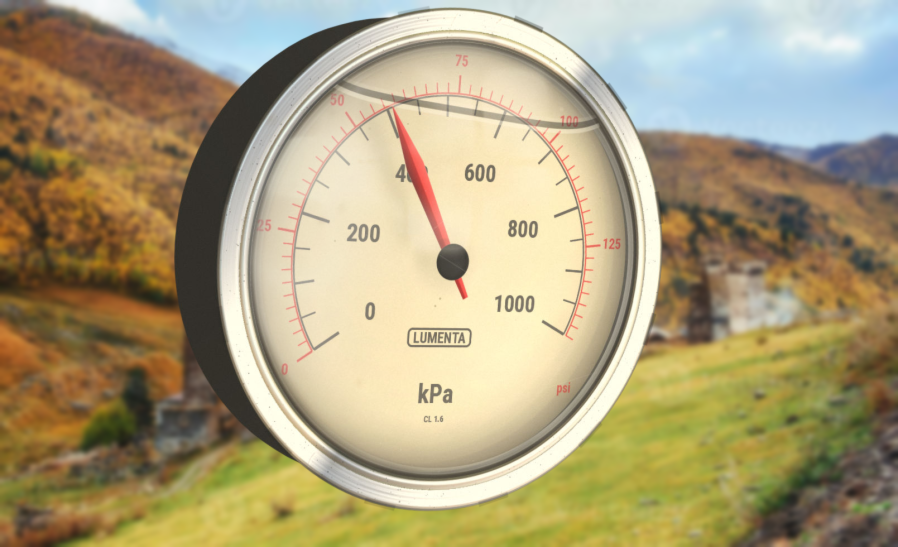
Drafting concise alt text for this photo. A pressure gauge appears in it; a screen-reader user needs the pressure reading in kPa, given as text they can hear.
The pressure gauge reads 400 kPa
